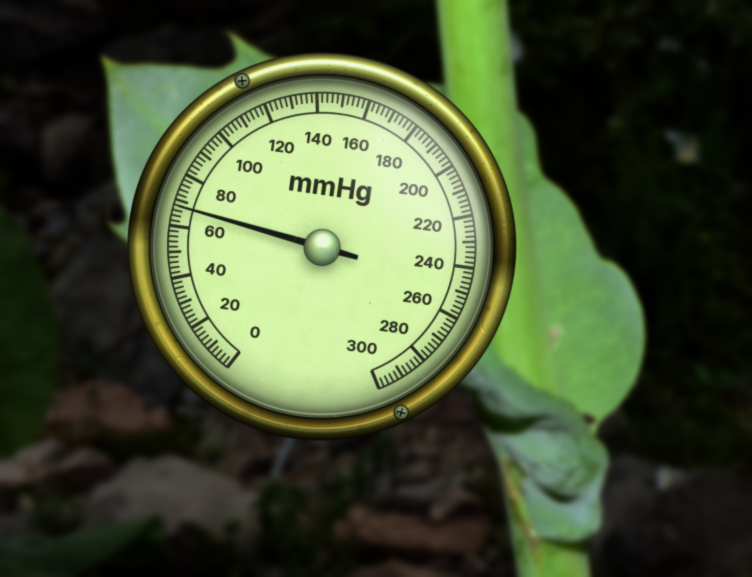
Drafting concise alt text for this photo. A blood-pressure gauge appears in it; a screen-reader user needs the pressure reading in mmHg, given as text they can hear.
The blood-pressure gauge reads 68 mmHg
